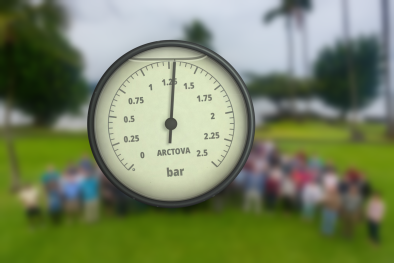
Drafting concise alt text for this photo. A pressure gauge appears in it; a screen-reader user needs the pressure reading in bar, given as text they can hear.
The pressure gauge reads 1.3 bar
